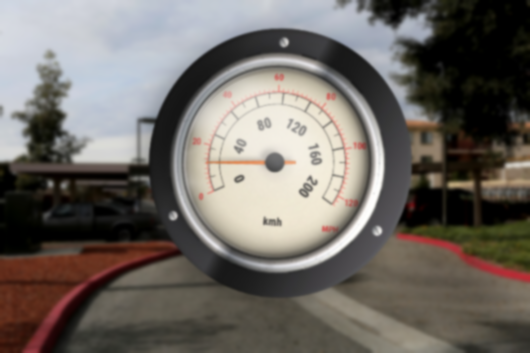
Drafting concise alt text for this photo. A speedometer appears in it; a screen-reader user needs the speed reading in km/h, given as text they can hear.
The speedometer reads 20 km/h
